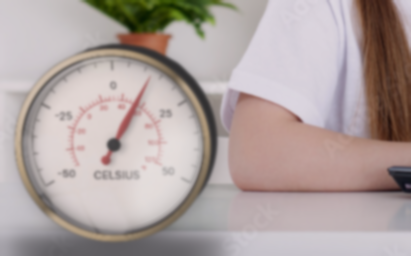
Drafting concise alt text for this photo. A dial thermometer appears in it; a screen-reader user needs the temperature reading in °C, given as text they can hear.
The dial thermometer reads 12.5 °C
